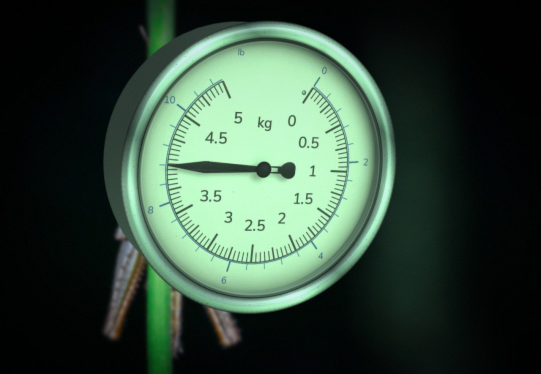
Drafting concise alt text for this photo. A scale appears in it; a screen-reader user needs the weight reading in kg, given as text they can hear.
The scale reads 4 kg
